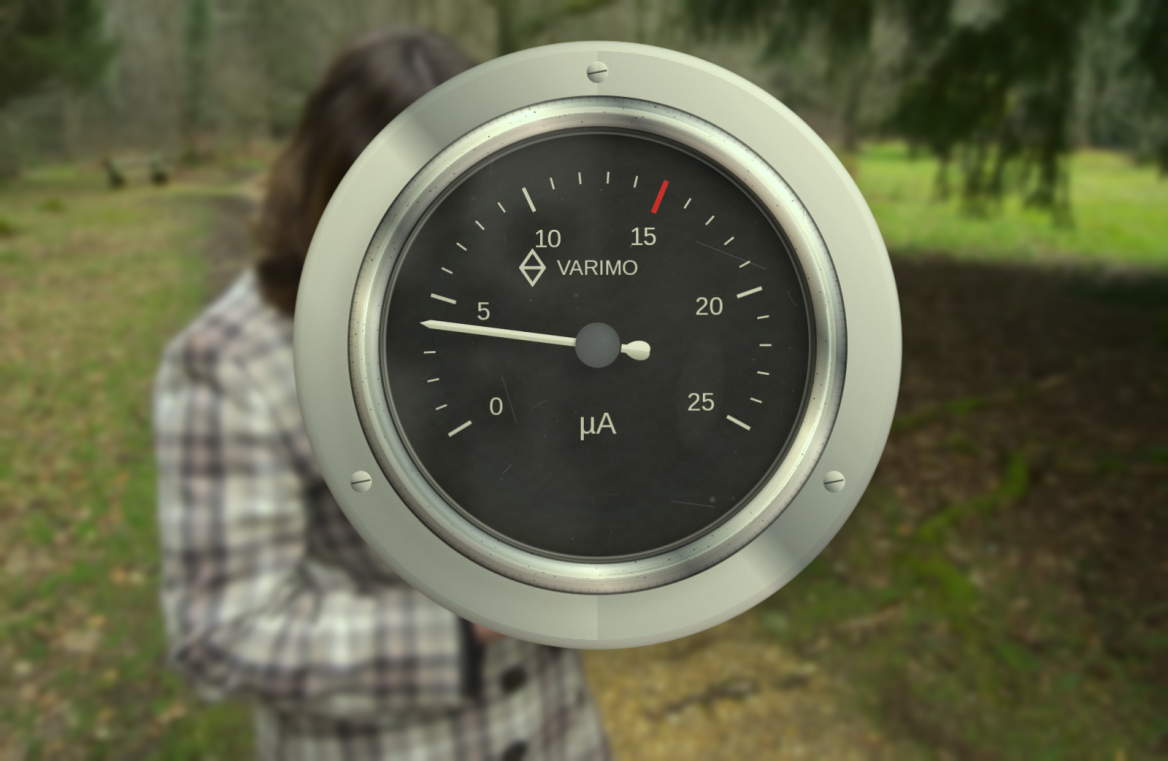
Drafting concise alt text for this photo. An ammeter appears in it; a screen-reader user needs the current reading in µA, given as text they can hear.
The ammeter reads 4 µA
